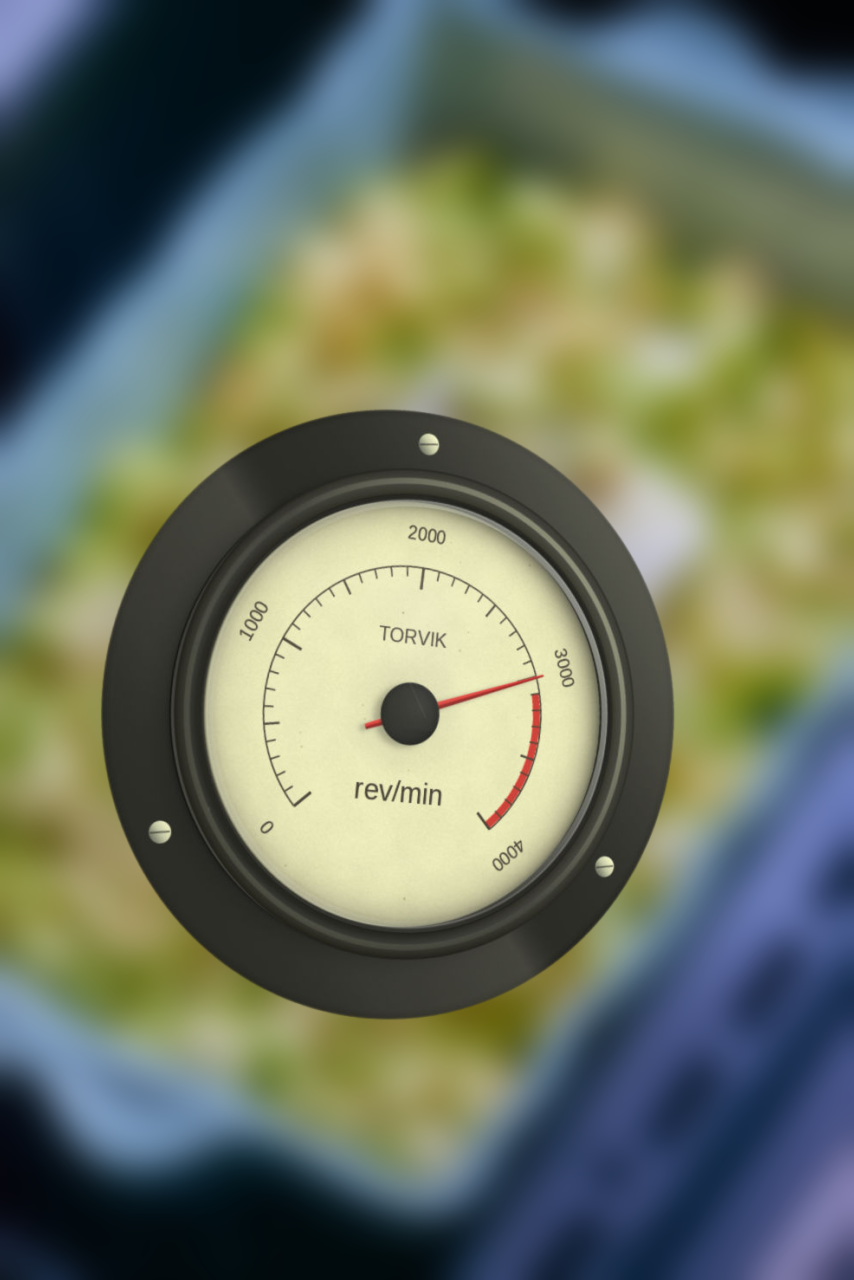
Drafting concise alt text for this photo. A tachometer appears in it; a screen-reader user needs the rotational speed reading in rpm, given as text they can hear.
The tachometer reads 3000 rpm
